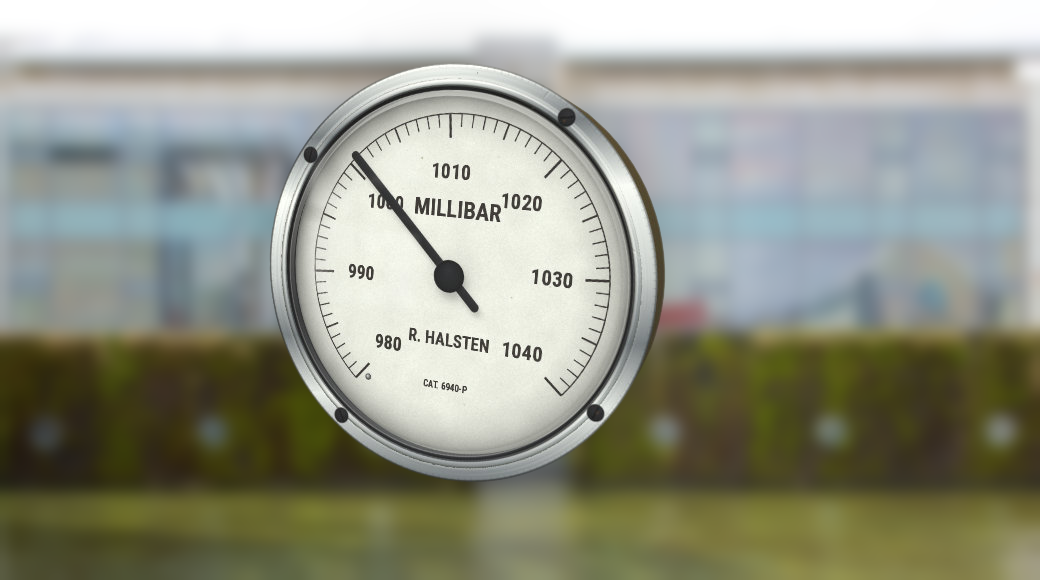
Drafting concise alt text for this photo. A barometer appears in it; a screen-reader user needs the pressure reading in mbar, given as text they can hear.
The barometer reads 1001 mbar
